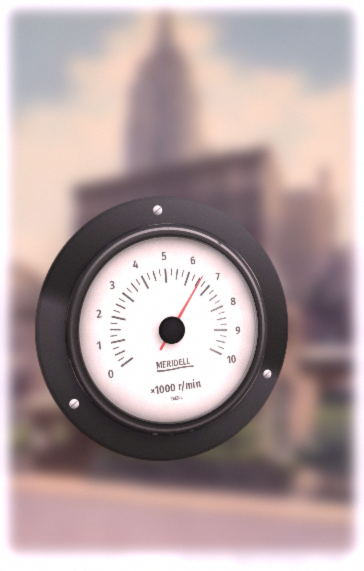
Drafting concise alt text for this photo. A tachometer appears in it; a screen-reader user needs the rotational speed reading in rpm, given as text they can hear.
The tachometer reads 6500 rpm
